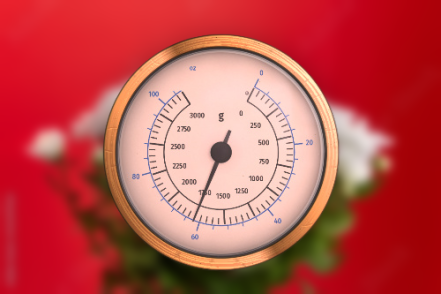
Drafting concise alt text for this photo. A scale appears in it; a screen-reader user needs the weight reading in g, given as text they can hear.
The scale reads 1750 g
